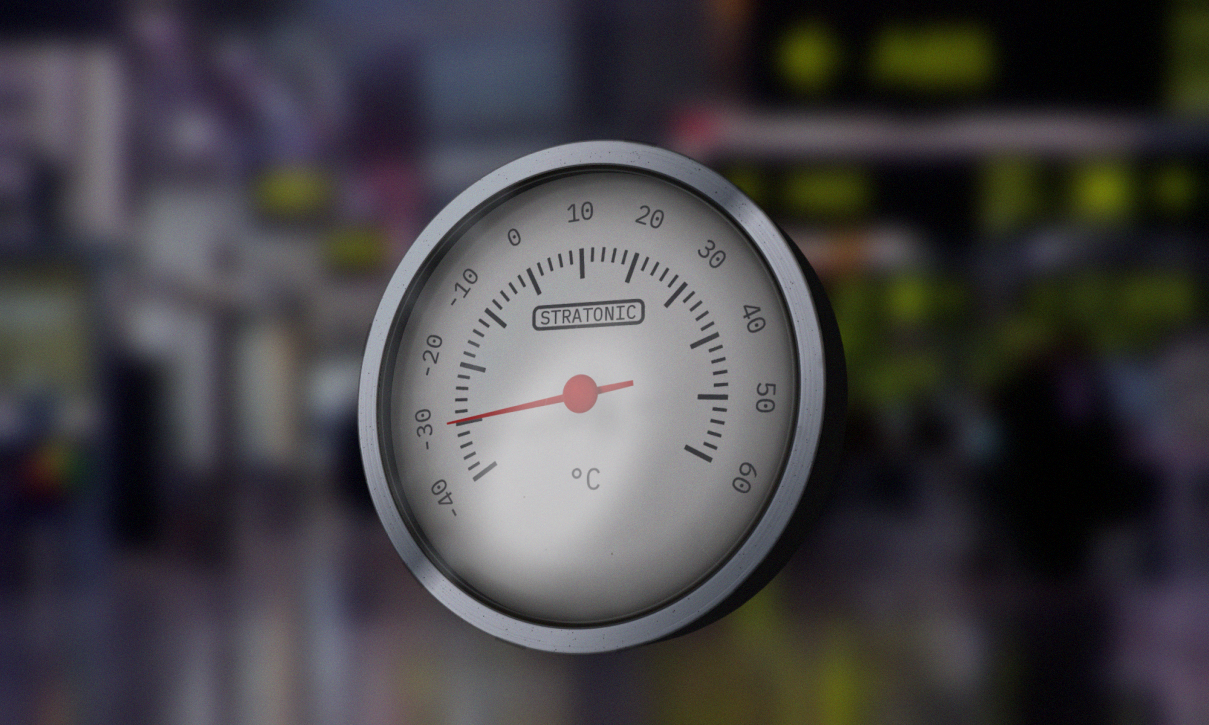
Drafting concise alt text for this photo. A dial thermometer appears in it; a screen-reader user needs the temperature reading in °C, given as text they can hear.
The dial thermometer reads -30 °C
